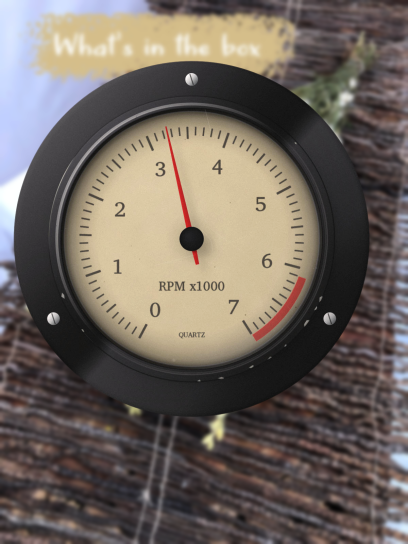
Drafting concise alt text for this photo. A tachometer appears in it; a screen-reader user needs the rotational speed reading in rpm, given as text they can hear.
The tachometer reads 3250 rpm
